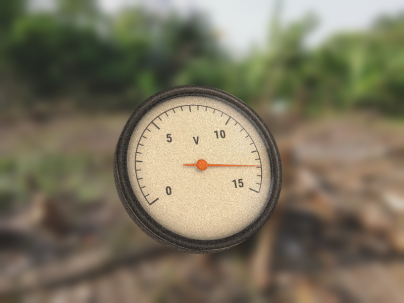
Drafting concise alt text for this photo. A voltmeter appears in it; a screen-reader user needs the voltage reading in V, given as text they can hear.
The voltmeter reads 13.5 V
